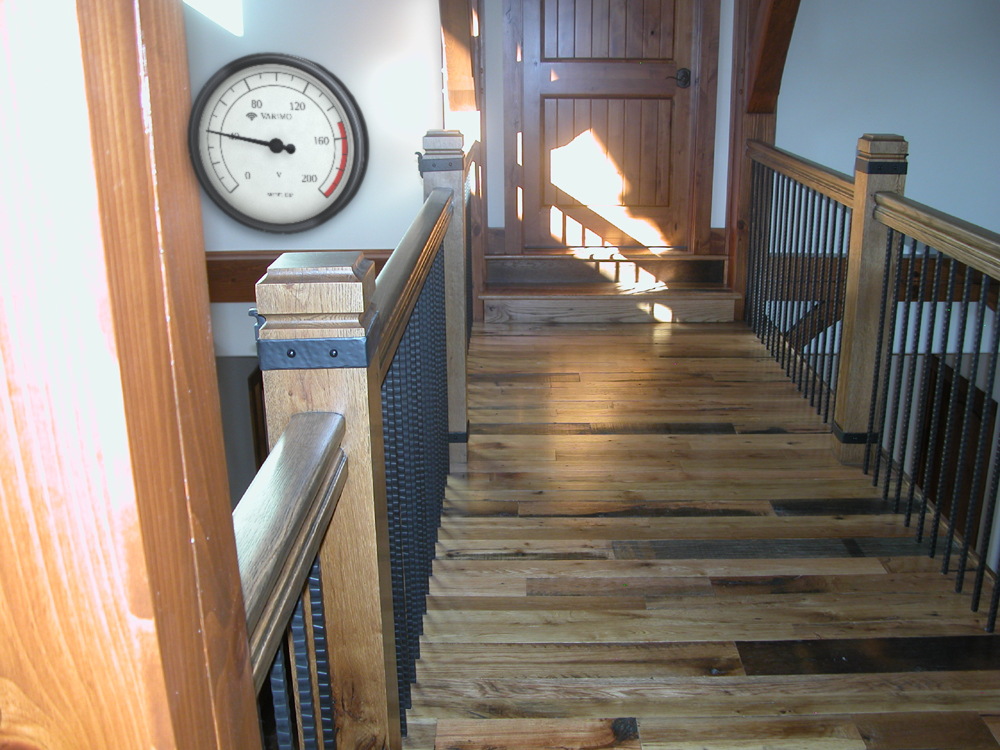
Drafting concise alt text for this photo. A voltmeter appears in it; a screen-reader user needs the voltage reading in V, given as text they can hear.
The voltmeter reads 40 V
